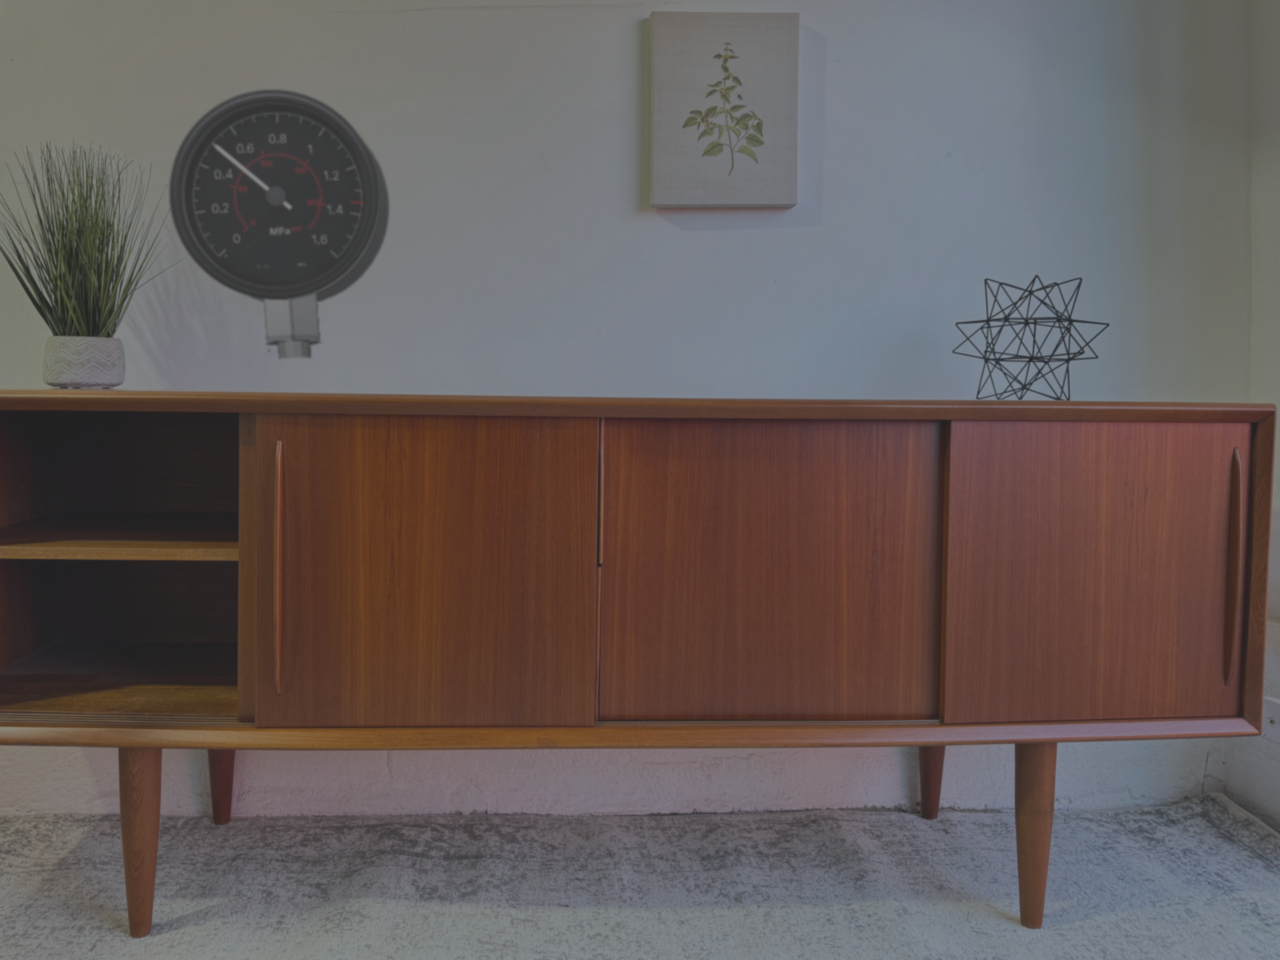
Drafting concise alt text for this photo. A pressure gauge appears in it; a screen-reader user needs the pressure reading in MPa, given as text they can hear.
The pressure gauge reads 0.5 MPa
